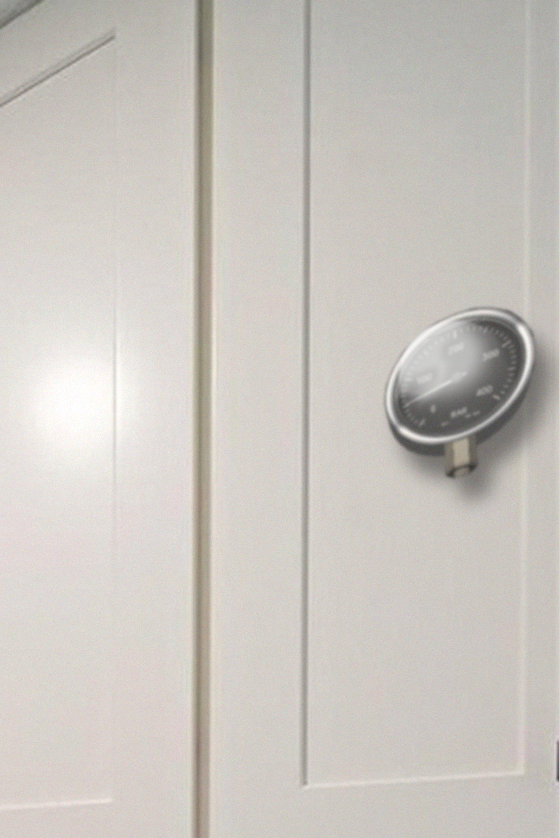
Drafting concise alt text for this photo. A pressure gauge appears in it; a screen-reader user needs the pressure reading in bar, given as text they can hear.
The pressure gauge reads 50 bar
